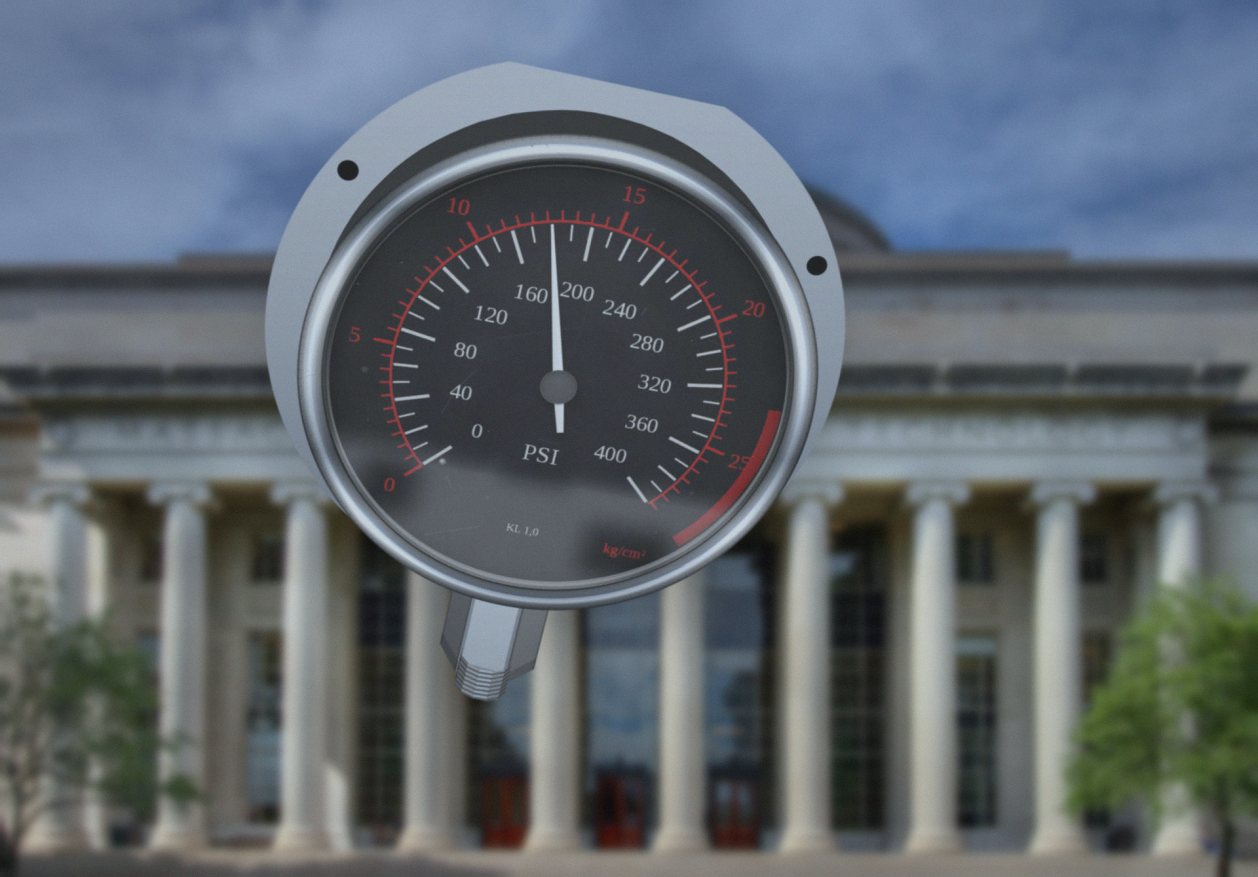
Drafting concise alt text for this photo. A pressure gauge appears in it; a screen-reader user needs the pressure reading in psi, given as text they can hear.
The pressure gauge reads 180 psi
